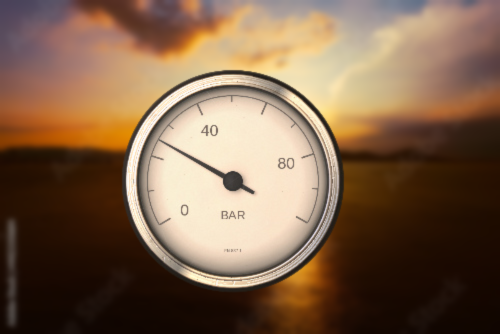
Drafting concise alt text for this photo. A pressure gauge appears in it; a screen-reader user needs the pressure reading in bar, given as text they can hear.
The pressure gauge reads 25 bar
